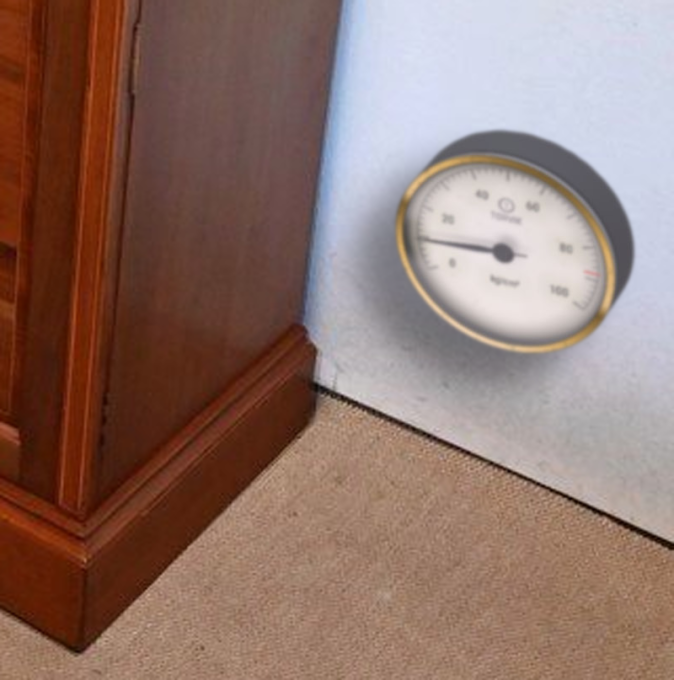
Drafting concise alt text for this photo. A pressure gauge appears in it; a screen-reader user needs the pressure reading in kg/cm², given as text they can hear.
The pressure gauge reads 10 kg/cm²
